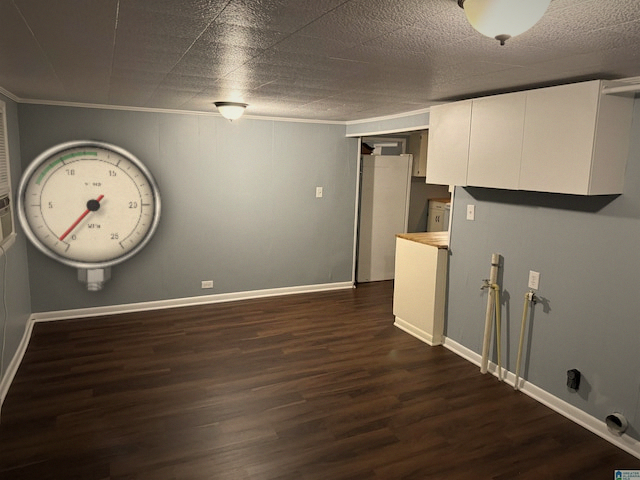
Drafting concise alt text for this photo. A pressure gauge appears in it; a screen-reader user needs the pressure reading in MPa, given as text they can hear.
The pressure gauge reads 1 MPa
